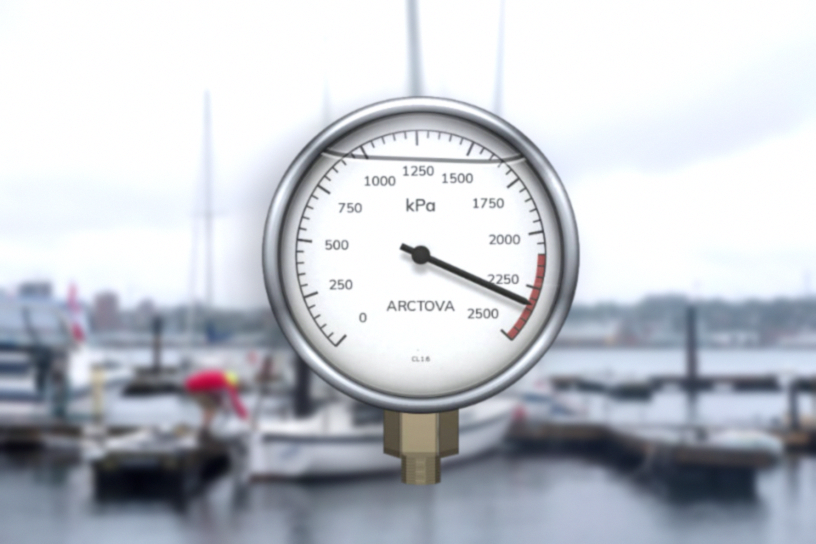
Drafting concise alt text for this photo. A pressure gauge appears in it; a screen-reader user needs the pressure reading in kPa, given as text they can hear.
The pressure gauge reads 2325 kPa
